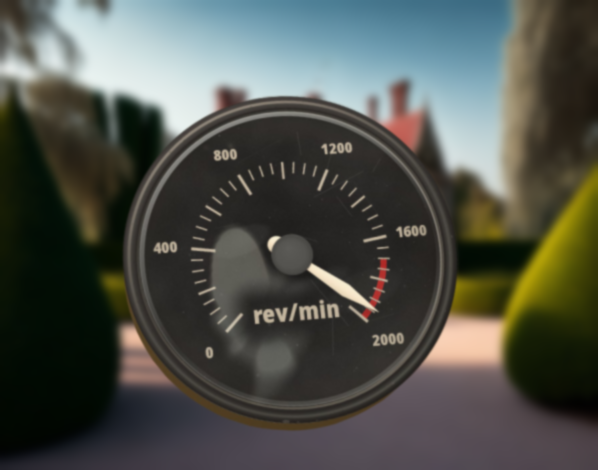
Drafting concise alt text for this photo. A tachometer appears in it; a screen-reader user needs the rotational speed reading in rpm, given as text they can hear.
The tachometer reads 1950 rpm
